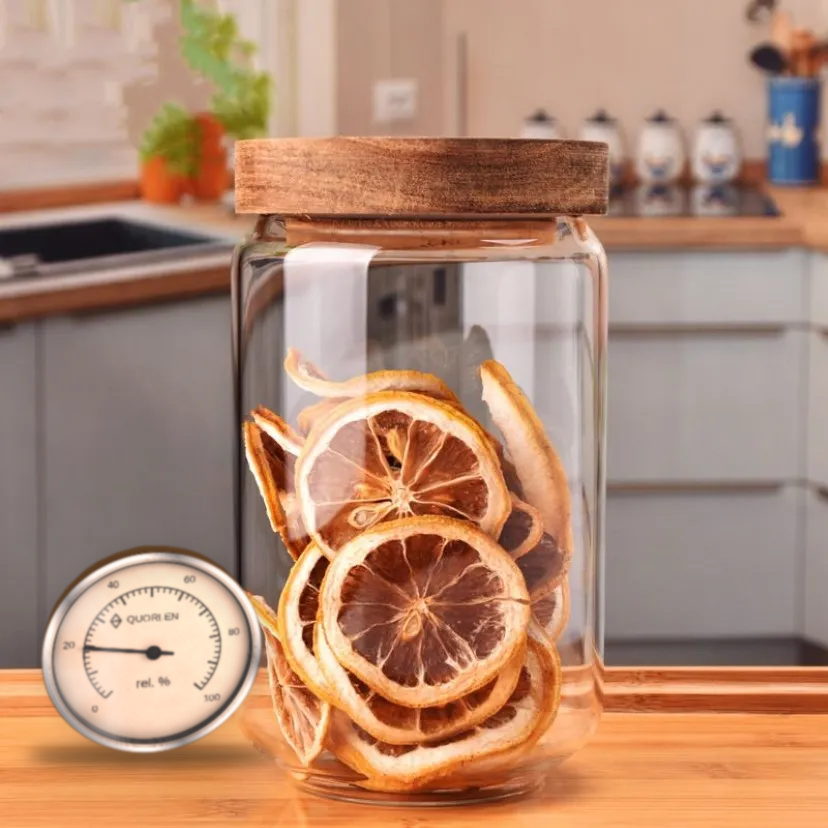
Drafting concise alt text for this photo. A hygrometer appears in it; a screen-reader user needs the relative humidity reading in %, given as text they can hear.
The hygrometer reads 20 %
